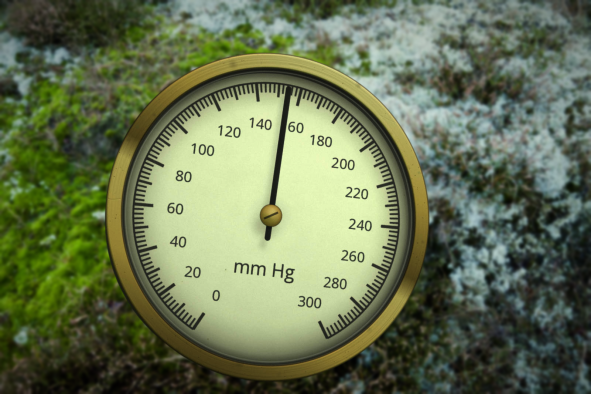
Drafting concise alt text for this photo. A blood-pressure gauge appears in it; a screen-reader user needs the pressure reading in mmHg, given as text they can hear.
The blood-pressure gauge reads 154 mmHg
